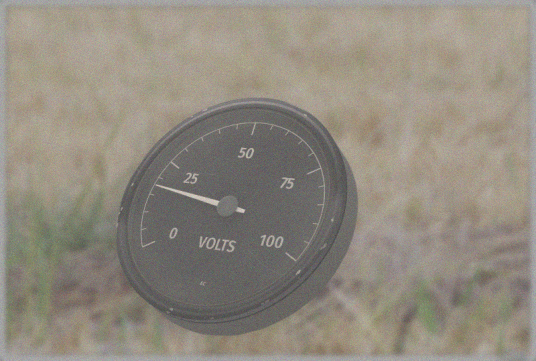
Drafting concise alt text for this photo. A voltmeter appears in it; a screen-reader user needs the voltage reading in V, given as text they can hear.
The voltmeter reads 17.5 V
